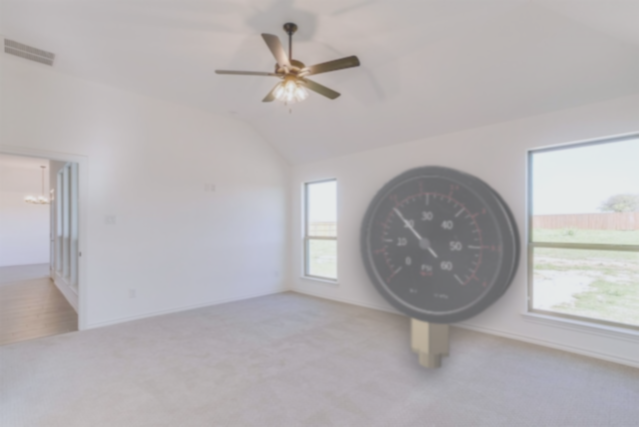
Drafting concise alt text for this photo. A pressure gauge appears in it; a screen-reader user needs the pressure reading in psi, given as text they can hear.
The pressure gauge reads 20 psi
